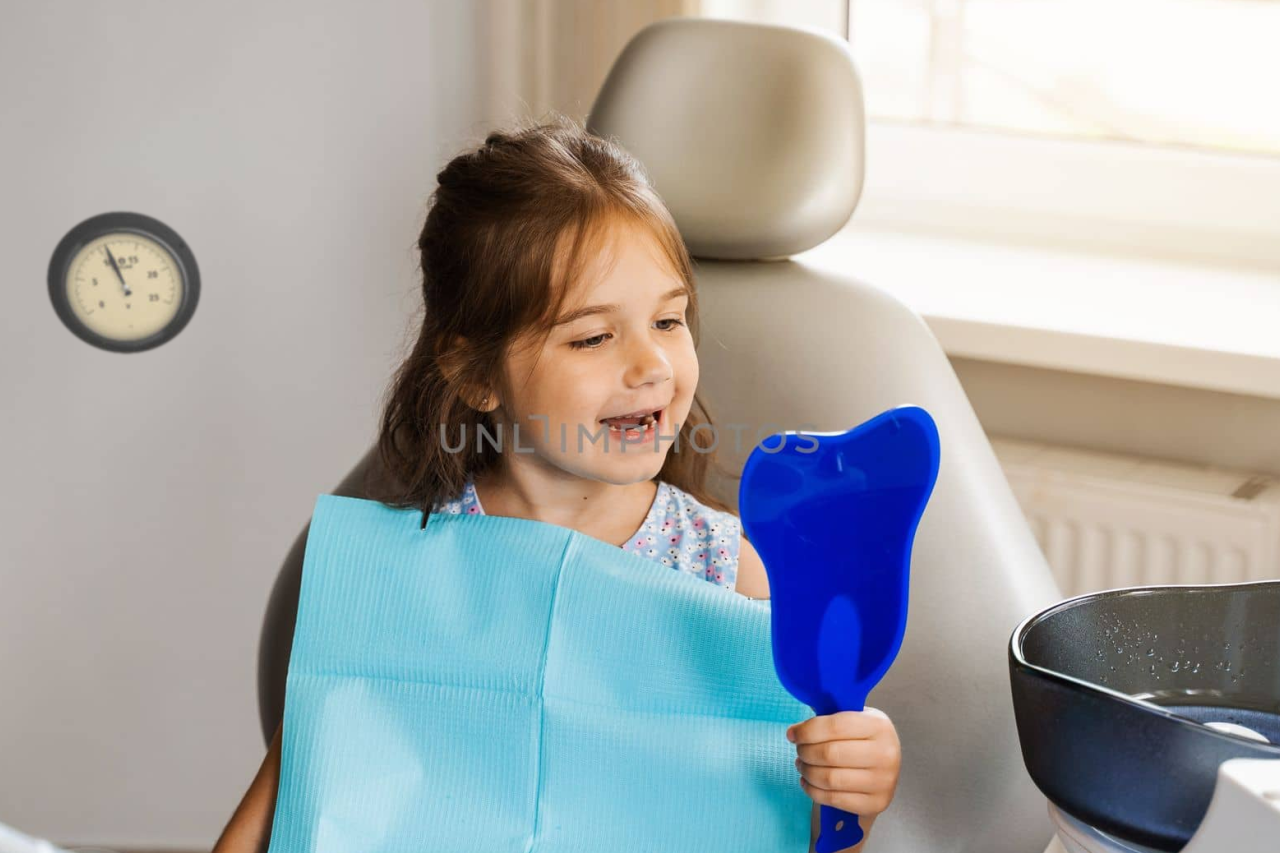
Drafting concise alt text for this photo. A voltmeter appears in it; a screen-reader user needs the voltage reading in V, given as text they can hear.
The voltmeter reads 11 V
